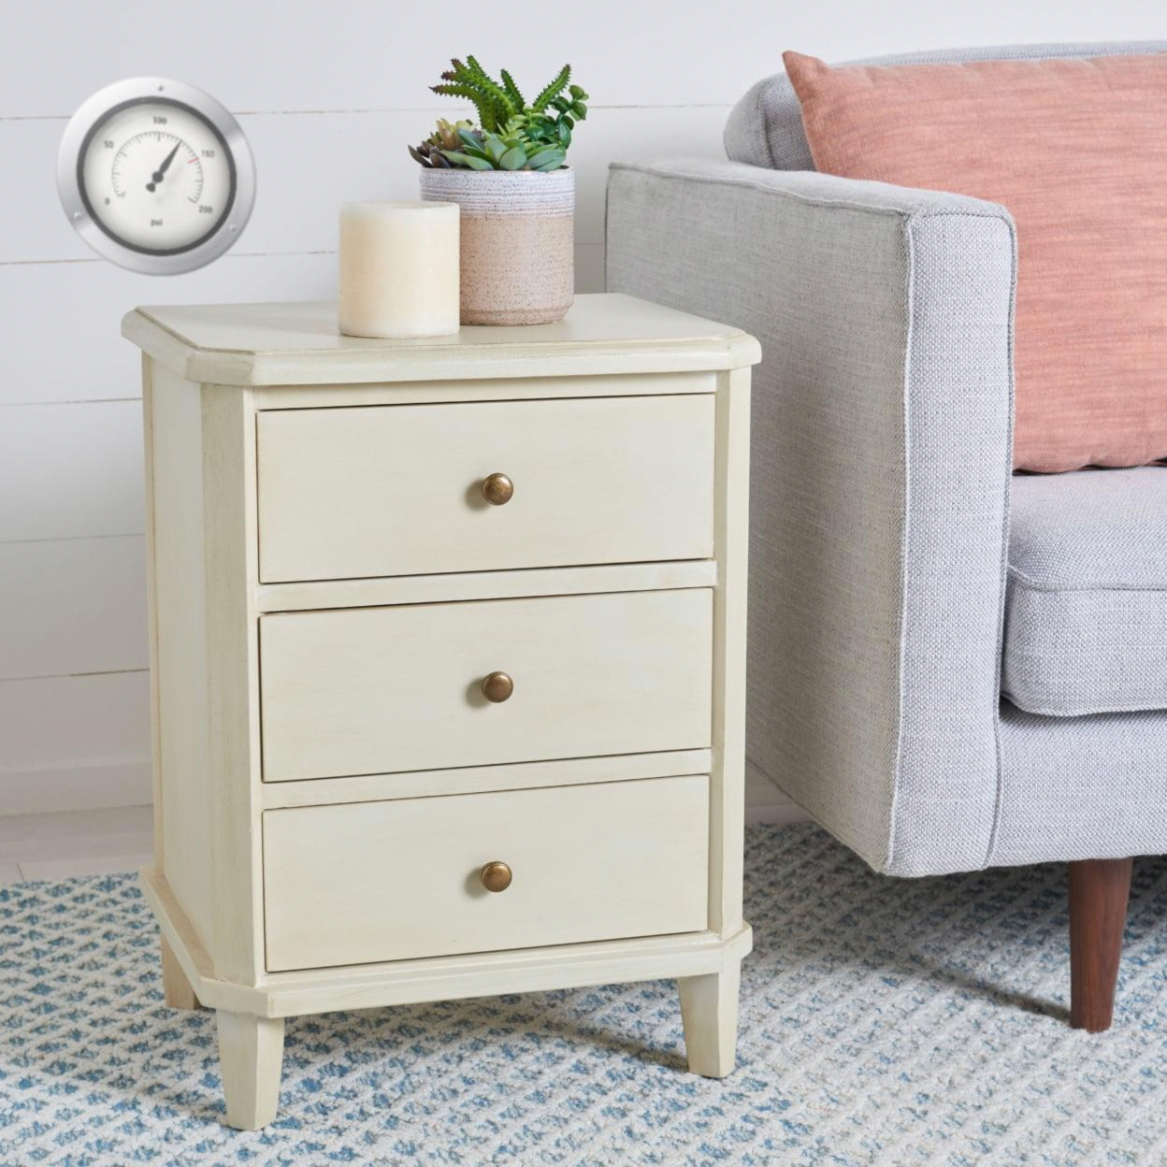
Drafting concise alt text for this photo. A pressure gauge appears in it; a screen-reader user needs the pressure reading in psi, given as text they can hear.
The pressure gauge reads 125 psi
